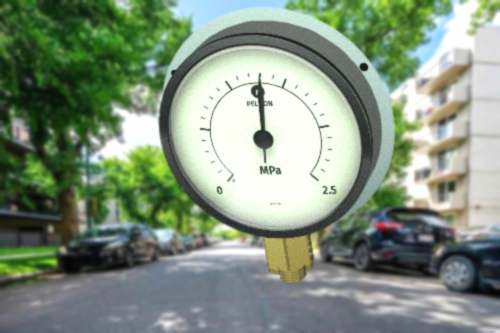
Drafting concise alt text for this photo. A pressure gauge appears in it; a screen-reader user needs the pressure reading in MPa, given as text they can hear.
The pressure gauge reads 1.3 MPa
